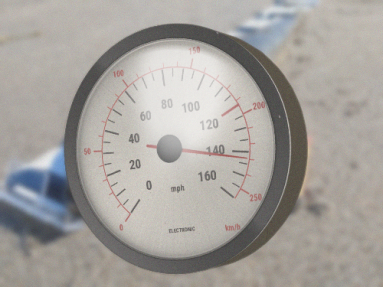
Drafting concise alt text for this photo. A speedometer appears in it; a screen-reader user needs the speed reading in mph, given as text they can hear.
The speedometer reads 142.5 mph
